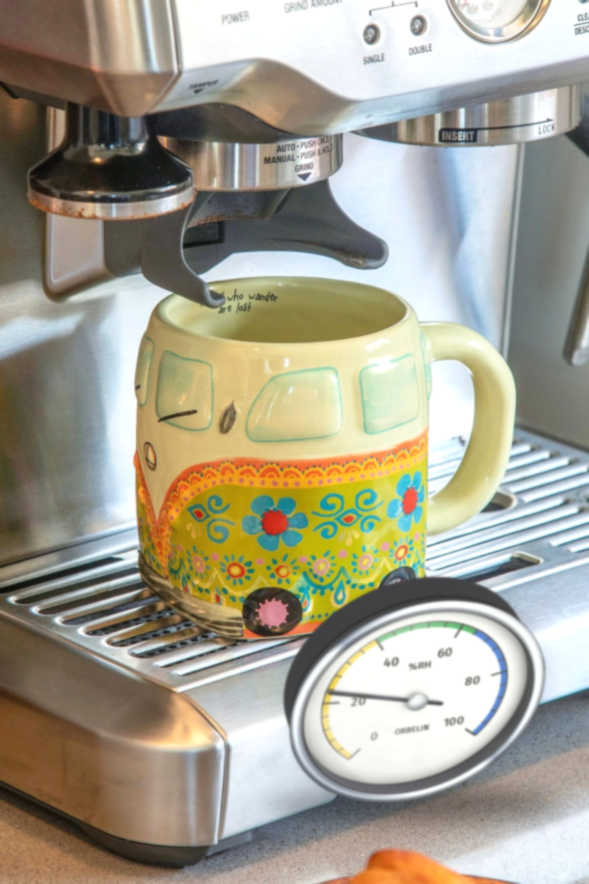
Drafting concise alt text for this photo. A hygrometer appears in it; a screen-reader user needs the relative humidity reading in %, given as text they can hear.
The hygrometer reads 24 %
